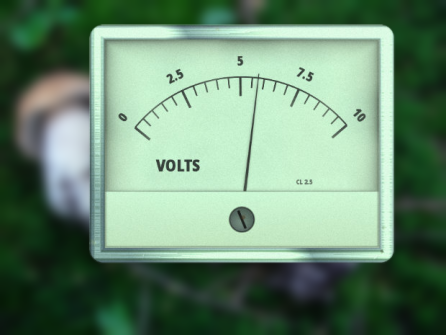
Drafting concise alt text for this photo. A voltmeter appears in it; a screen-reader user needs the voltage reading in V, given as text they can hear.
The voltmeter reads 5.75 V
